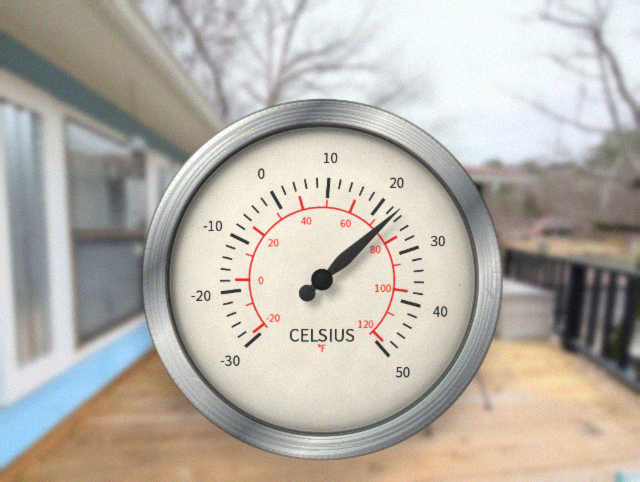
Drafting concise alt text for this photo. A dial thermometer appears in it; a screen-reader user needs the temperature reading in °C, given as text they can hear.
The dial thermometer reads 23 °C
